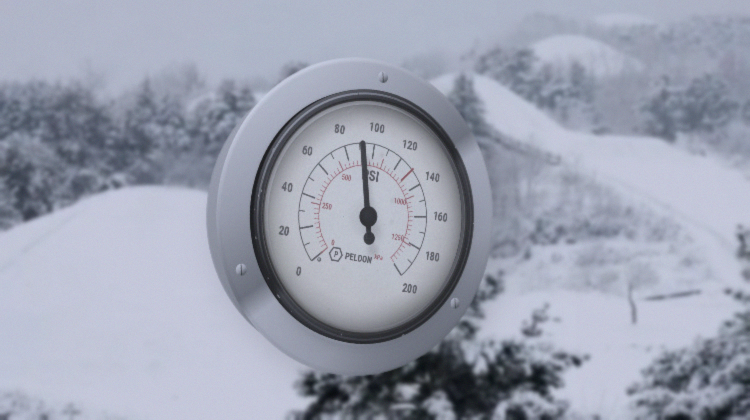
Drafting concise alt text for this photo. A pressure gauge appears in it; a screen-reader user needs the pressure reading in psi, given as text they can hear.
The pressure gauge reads 90 psi
